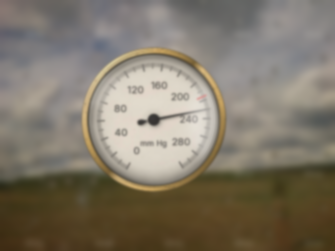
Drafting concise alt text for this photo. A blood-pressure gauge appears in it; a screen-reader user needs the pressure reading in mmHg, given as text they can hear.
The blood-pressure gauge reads 230 mmHg
